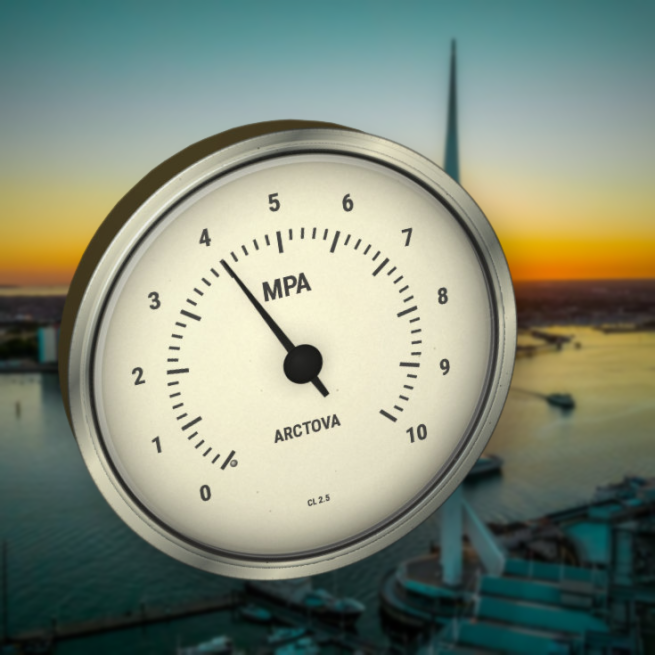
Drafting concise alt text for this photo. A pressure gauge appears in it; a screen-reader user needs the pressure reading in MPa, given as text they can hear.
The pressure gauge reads 4 MPa
